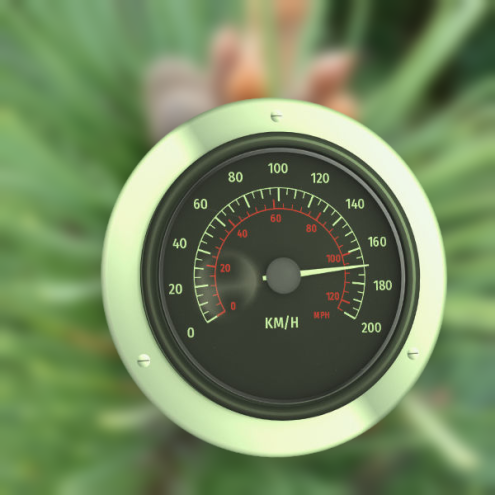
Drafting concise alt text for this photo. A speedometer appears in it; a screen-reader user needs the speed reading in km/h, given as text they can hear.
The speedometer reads 170 km/h
